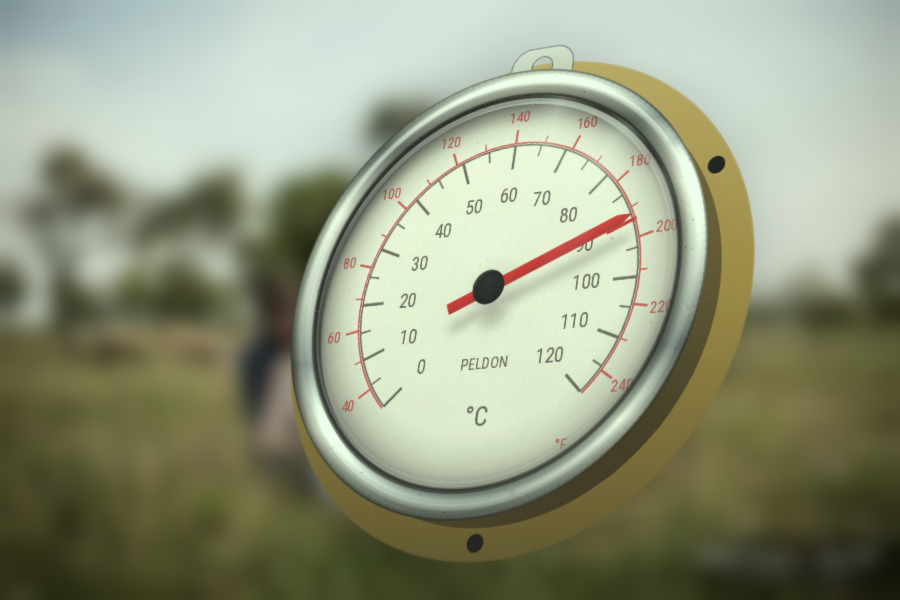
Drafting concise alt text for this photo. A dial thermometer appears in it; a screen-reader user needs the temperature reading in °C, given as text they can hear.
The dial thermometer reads 90 °C
